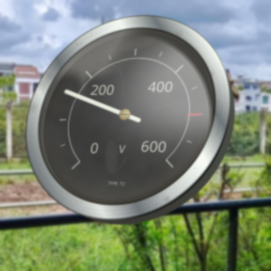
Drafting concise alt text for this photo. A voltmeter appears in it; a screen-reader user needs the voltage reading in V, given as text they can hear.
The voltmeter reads 150 V
